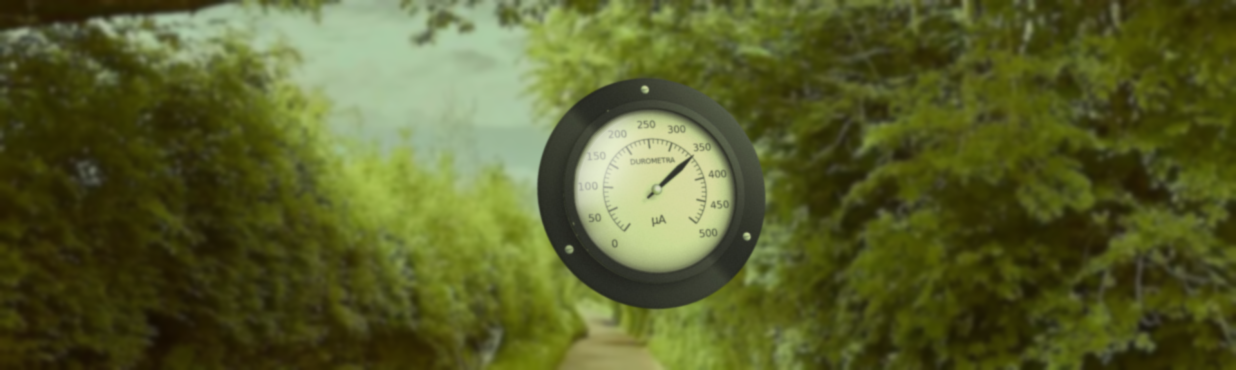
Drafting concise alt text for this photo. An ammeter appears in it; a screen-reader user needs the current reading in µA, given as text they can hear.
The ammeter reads 350 µA
